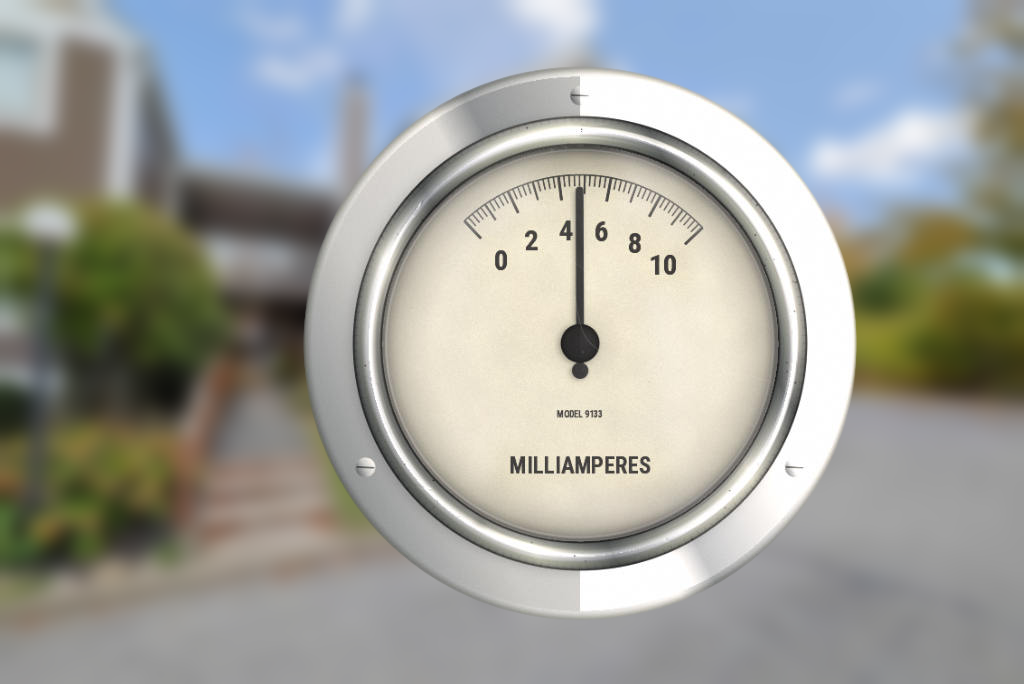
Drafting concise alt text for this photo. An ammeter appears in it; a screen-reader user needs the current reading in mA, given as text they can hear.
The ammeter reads 4.8 mA
